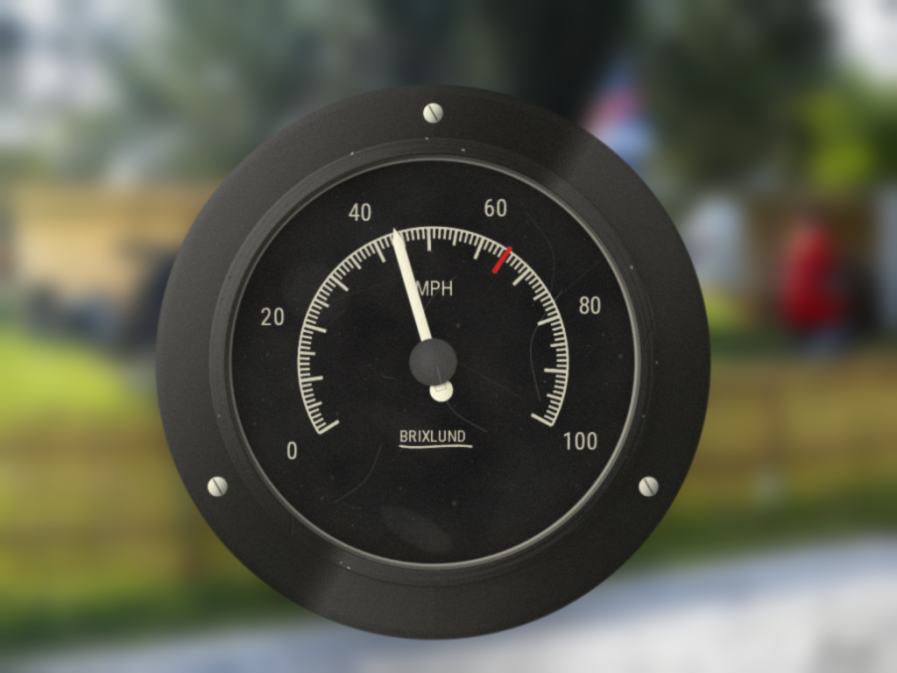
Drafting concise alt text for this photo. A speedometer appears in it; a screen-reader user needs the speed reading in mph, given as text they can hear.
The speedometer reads 44 mph
